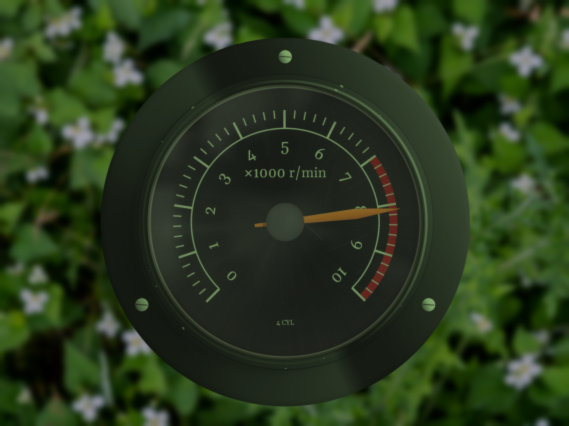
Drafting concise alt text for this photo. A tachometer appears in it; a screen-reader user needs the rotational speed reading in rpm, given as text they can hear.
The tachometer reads 8100 rpm
